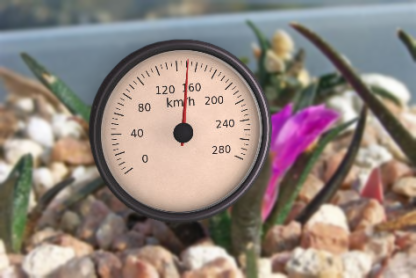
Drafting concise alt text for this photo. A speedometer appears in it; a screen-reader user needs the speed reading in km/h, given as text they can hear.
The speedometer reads 150 km/h
